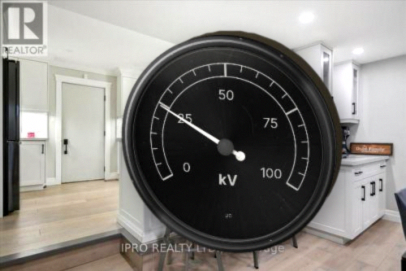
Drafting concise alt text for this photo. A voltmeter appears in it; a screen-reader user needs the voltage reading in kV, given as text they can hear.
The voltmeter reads 25 kV
